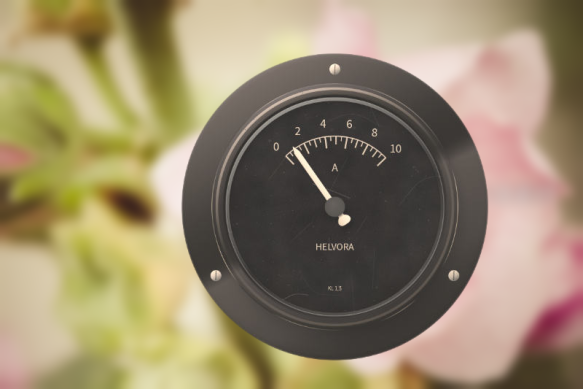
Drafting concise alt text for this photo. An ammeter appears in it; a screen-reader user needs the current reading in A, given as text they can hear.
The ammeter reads 1 A
